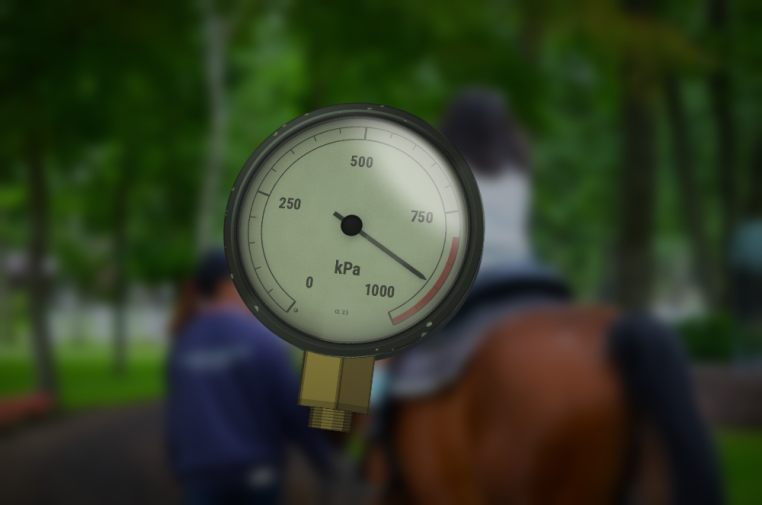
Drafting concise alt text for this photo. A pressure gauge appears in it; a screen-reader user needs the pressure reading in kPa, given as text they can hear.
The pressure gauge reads 900 kPa
